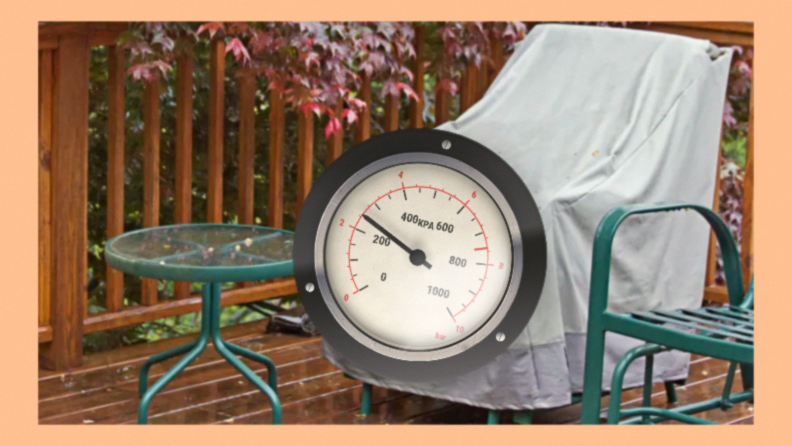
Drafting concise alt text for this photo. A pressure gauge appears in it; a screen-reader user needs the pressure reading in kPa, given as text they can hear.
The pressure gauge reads 250 kPa
